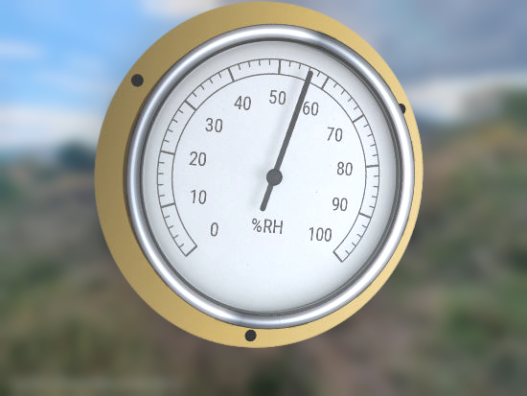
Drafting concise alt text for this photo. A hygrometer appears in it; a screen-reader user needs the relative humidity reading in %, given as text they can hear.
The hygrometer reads 56 %
